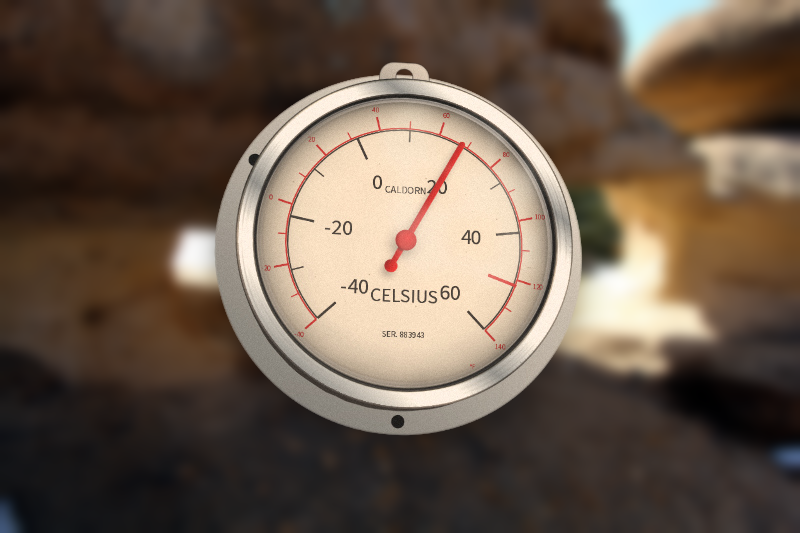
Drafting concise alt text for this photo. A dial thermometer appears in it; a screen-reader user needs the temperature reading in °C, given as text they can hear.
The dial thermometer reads 20 °C
